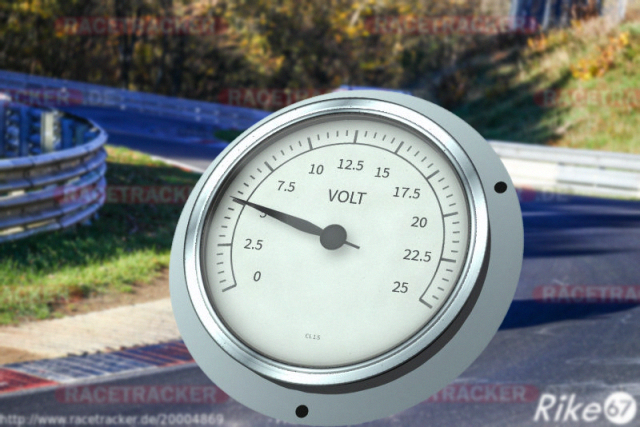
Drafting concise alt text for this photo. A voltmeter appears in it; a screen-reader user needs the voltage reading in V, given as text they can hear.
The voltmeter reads 5 V
